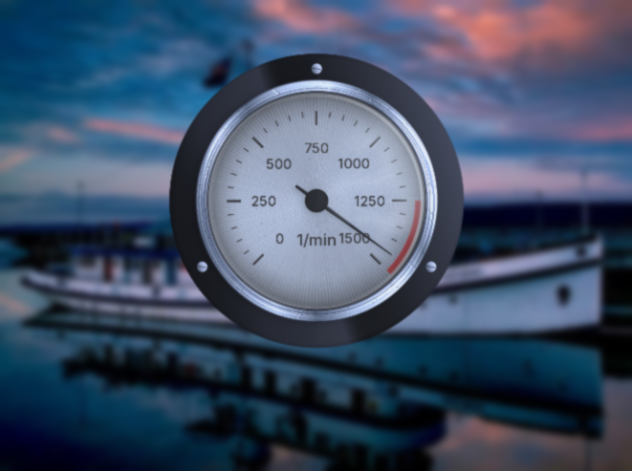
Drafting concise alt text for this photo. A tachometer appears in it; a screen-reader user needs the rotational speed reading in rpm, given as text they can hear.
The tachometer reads 1450 rpm
